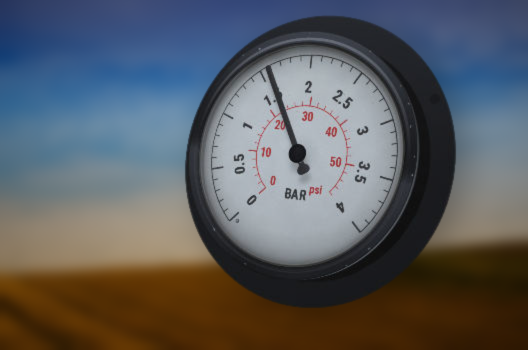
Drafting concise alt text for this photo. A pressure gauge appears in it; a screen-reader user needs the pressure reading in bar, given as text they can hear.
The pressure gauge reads 1.6 bar
